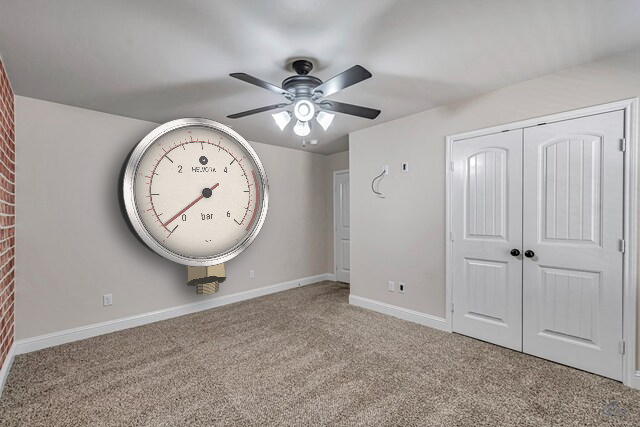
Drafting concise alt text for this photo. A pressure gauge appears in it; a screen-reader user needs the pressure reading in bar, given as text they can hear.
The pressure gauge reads 0.25 bar
